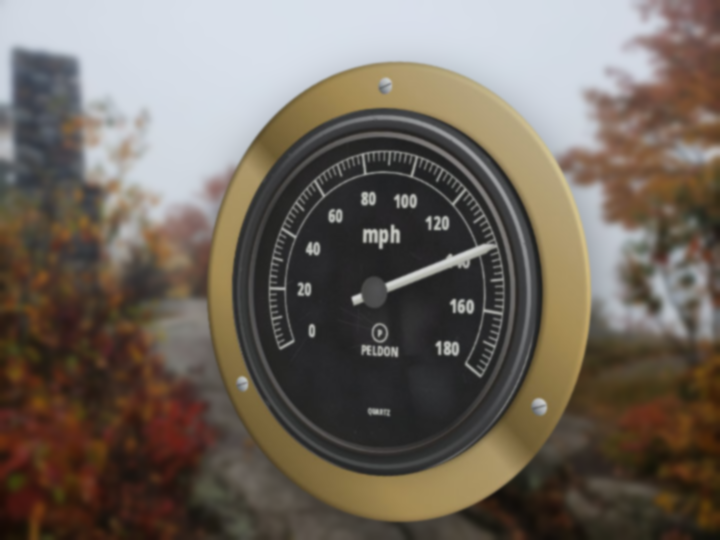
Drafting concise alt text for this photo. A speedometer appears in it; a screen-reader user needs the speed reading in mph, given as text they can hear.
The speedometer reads 140 mph
